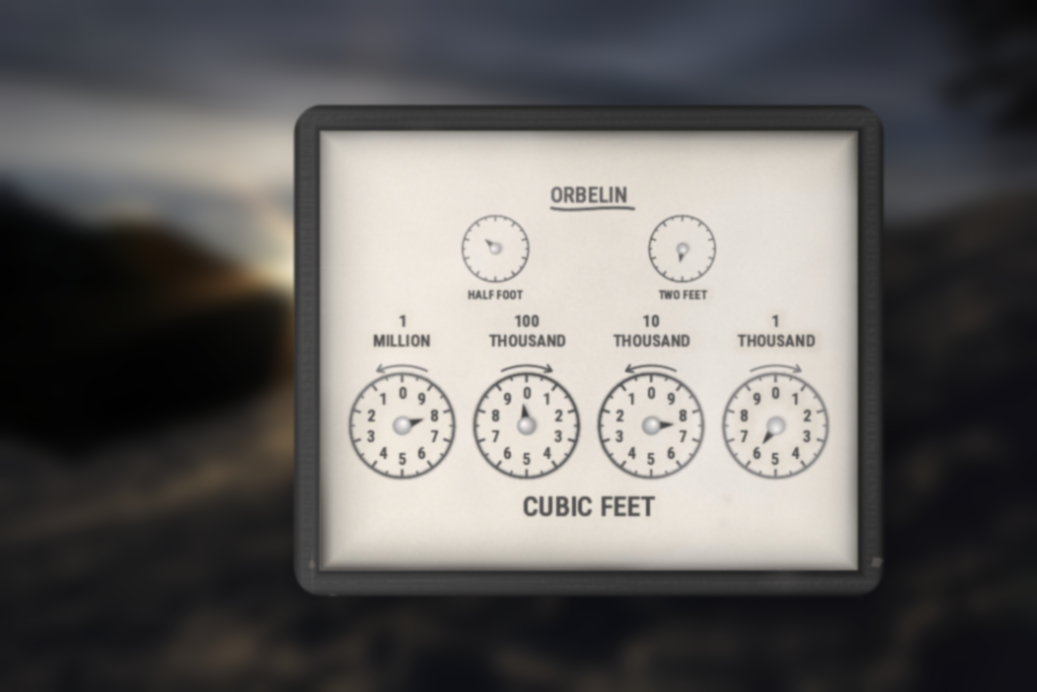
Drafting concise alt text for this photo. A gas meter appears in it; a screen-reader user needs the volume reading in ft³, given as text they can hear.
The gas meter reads 797600 ft³
